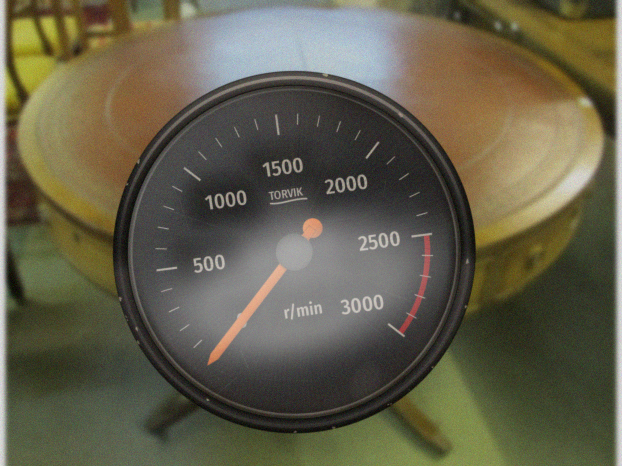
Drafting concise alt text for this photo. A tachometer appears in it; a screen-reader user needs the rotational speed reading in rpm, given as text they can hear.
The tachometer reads 0 rpm
